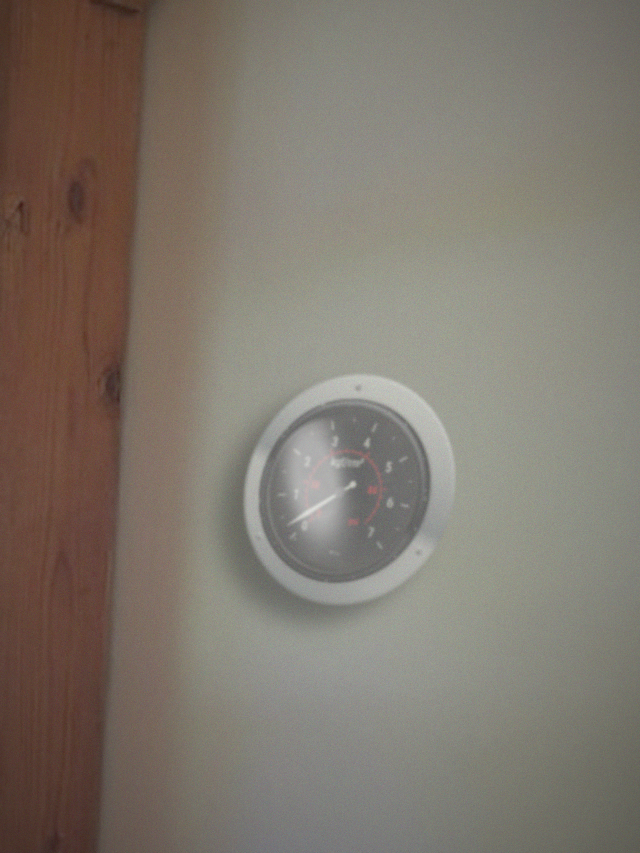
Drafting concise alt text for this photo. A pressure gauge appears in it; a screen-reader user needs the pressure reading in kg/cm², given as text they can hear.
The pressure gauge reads 0.25 kg/cm²
